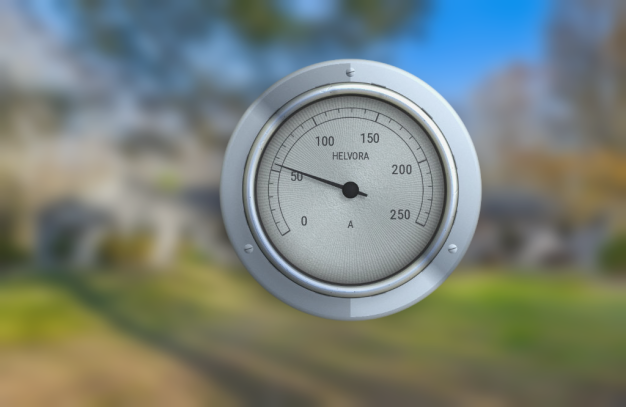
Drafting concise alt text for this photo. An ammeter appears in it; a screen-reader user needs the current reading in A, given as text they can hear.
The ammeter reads 55 A
